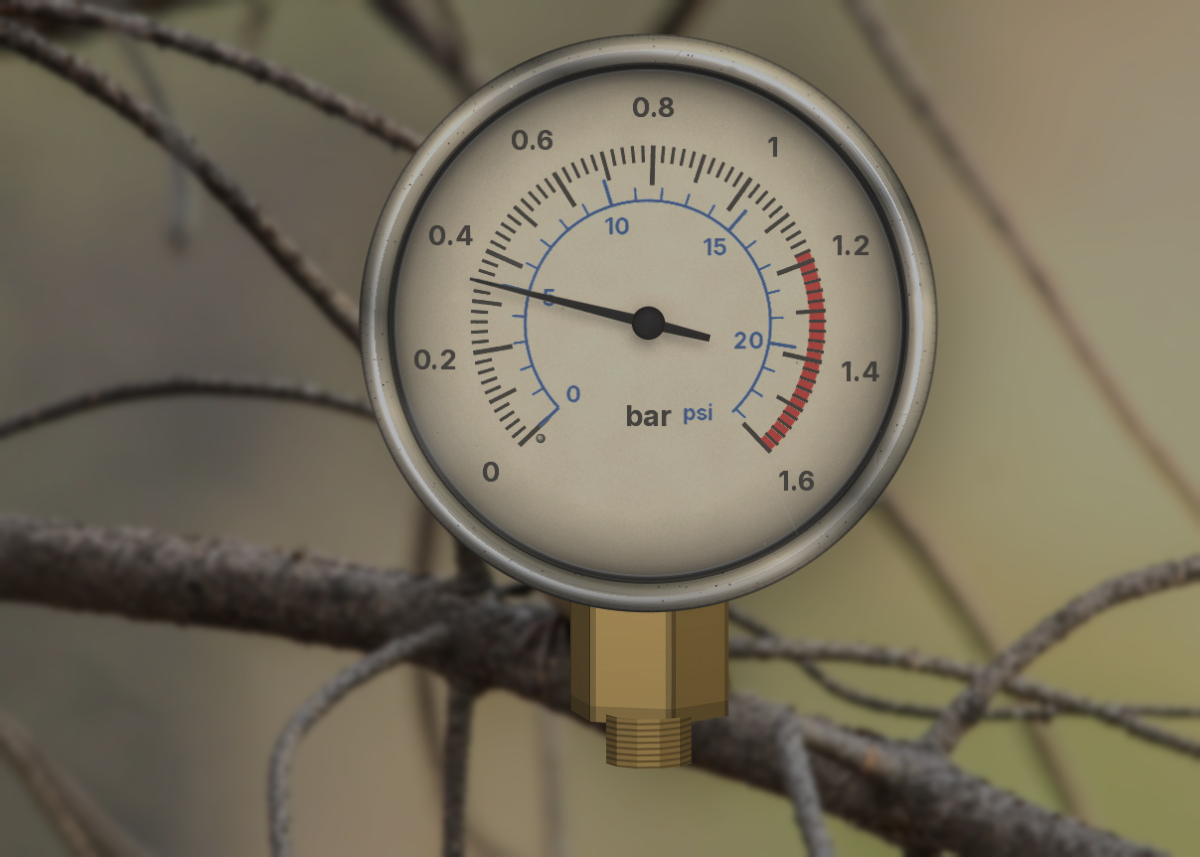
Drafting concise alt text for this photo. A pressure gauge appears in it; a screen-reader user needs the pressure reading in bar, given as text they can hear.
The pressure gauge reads 0.34 bar
